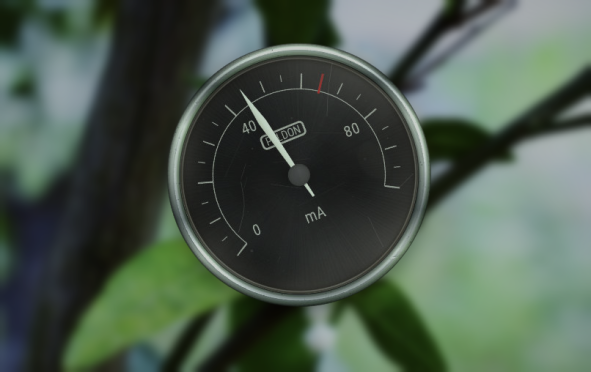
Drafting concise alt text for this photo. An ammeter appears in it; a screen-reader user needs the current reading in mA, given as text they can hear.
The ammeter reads 45 mA
